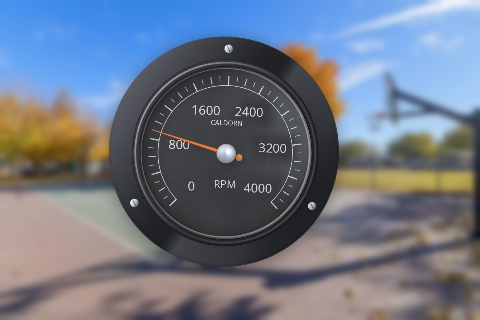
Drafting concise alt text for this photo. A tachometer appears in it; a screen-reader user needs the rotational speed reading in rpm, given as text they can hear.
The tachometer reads 900 rpm
